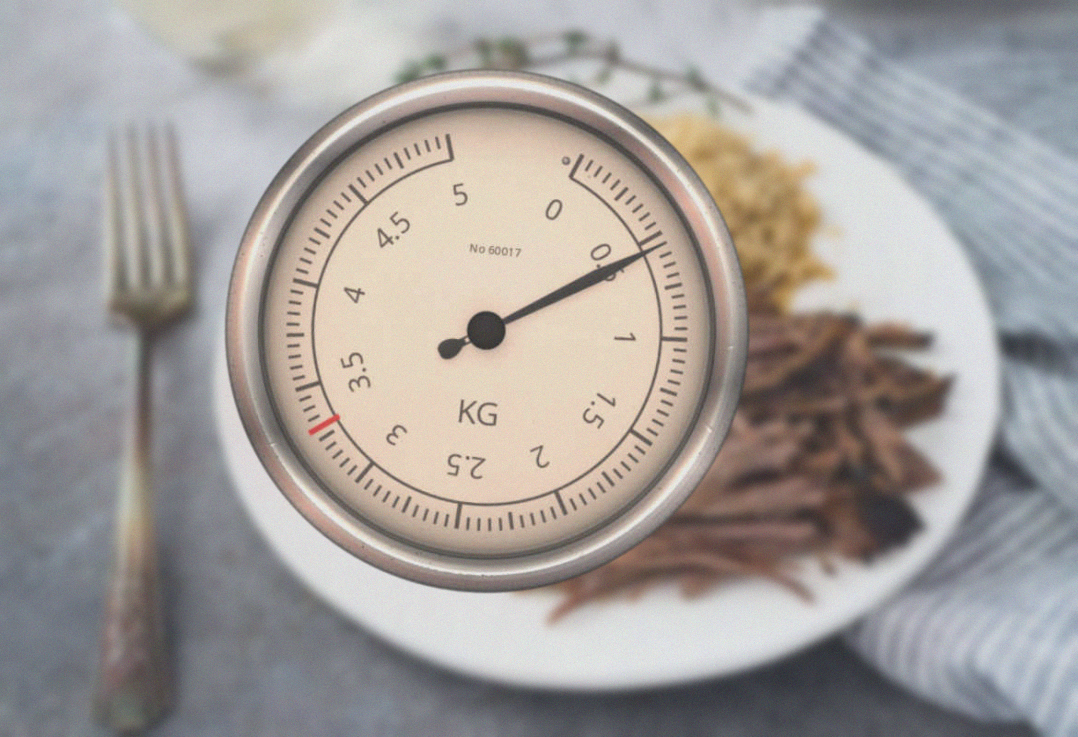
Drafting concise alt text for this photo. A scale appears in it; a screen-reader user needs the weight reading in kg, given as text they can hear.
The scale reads 0.55 kg
